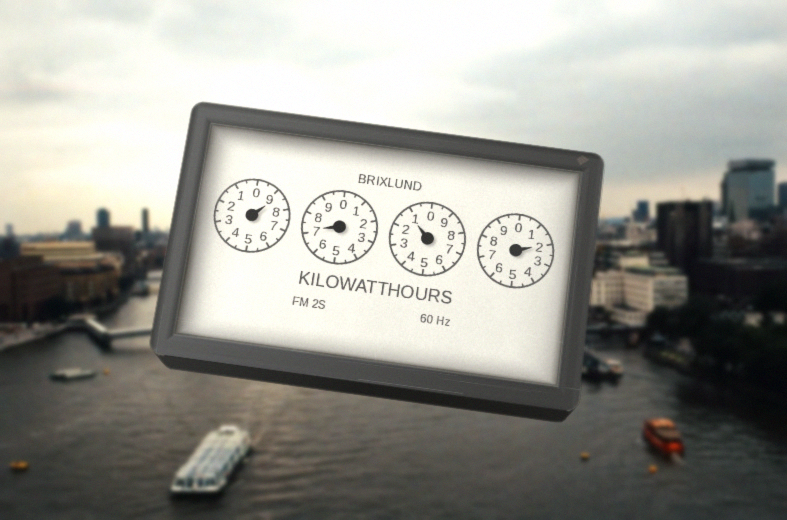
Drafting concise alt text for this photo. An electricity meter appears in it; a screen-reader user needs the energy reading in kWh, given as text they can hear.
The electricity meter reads 8712 kWh
